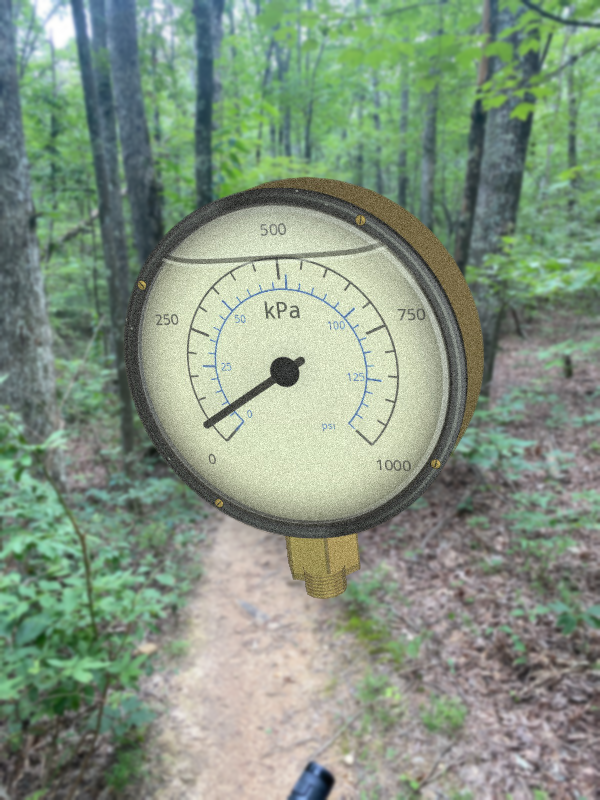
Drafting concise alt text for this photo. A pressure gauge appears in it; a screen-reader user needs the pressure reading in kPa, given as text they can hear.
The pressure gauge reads 50 kPa
